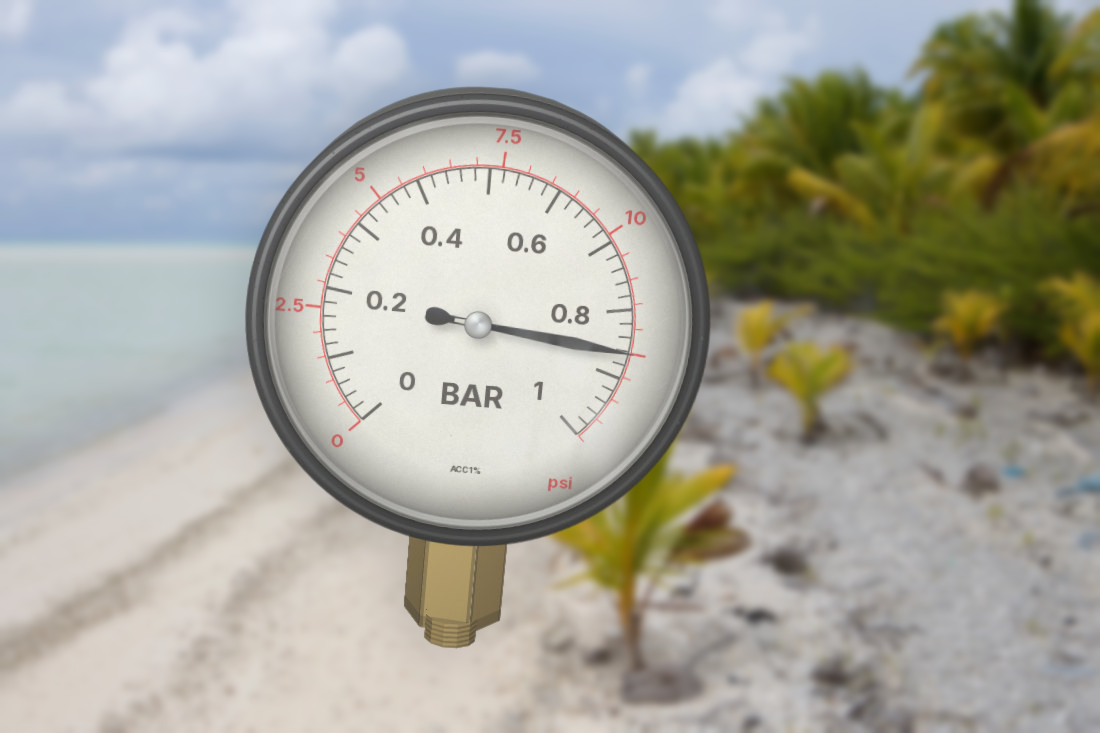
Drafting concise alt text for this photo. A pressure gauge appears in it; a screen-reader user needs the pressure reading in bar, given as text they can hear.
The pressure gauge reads 0.86 bar
